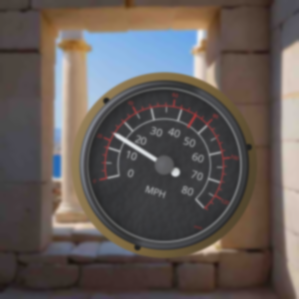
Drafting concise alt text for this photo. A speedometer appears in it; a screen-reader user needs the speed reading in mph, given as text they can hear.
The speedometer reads 15 mph
